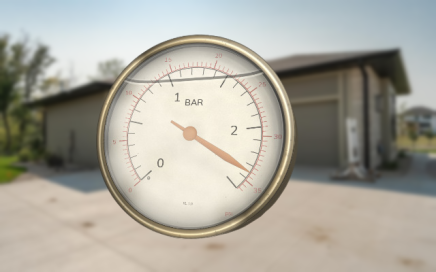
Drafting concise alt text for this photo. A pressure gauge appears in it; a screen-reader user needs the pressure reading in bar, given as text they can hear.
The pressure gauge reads 2.35 bar
